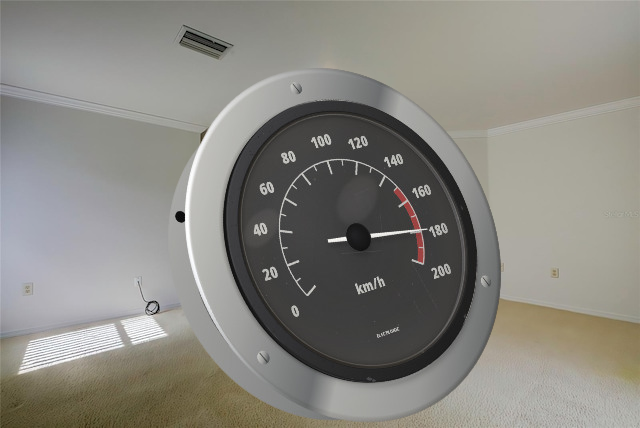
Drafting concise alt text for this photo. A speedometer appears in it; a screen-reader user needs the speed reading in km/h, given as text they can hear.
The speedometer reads 180 km/h
